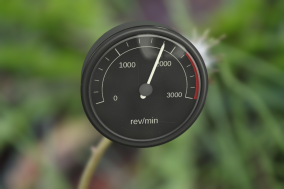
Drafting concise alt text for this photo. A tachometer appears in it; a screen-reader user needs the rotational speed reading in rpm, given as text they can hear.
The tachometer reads 1800 rpm
